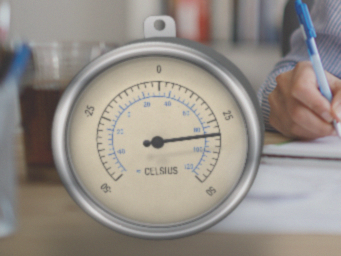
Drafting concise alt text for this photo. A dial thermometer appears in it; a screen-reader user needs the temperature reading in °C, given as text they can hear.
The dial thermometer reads 30 °C
